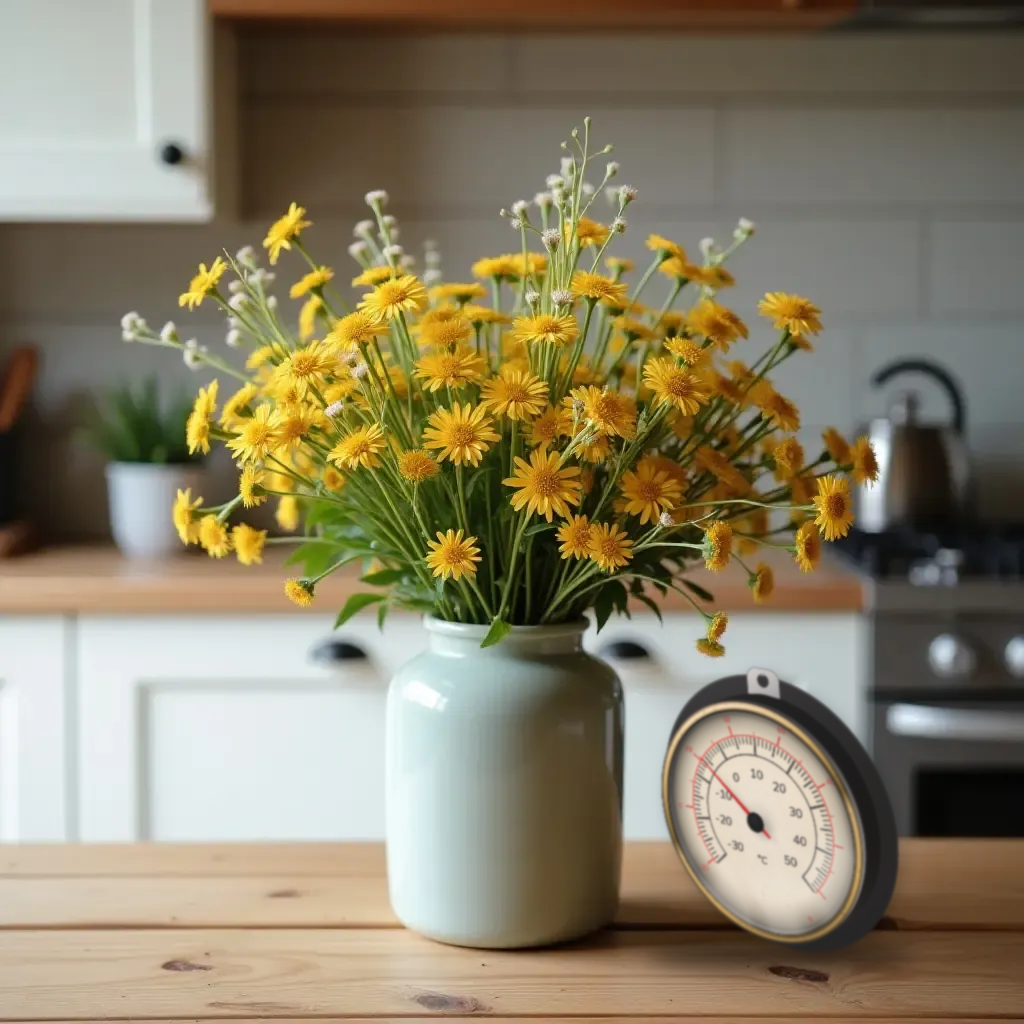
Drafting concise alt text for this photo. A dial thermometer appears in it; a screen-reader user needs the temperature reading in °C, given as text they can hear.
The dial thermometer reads -5 °C
